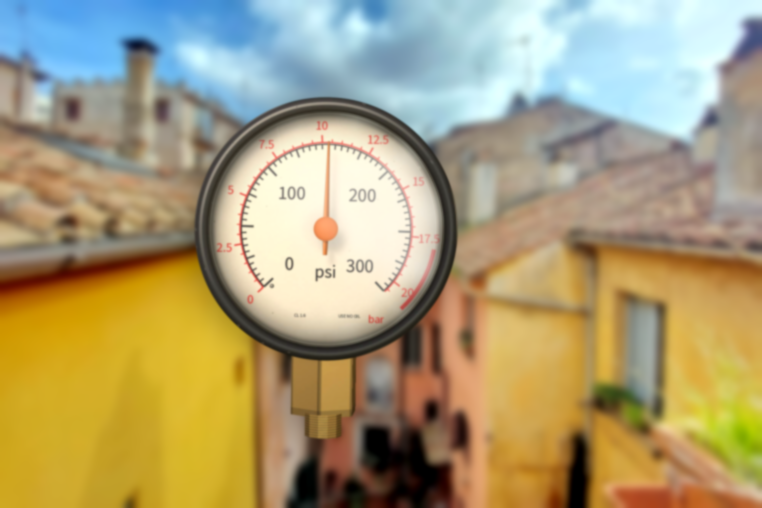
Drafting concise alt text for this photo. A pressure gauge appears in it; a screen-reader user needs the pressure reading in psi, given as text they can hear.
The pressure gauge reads 150 psi
